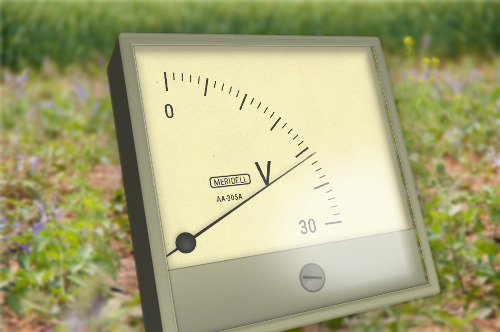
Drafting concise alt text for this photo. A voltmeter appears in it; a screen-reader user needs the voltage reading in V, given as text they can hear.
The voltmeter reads 21 V
